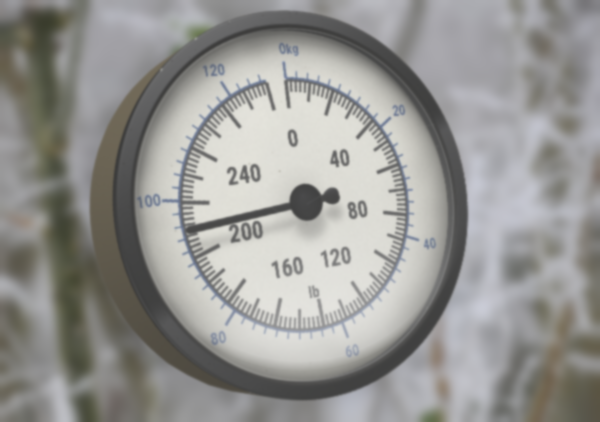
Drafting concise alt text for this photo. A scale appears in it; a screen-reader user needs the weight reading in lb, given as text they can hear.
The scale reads 210 lb
